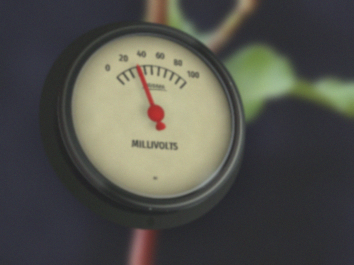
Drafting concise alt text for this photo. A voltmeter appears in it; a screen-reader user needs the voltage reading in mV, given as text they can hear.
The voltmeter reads 30 mV
